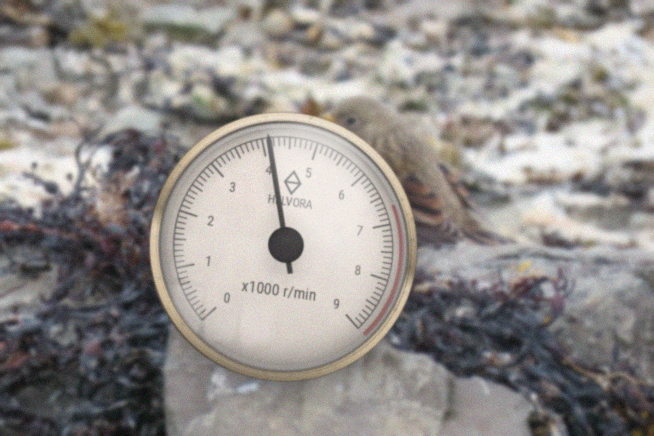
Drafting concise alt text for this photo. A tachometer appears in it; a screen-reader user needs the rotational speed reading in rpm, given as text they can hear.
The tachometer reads 4100 rpm
